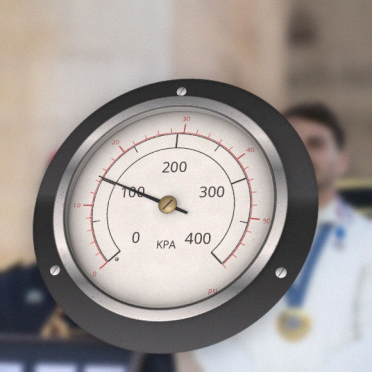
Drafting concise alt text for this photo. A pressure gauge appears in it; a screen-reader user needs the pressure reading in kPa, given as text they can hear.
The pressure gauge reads 100 kPa
